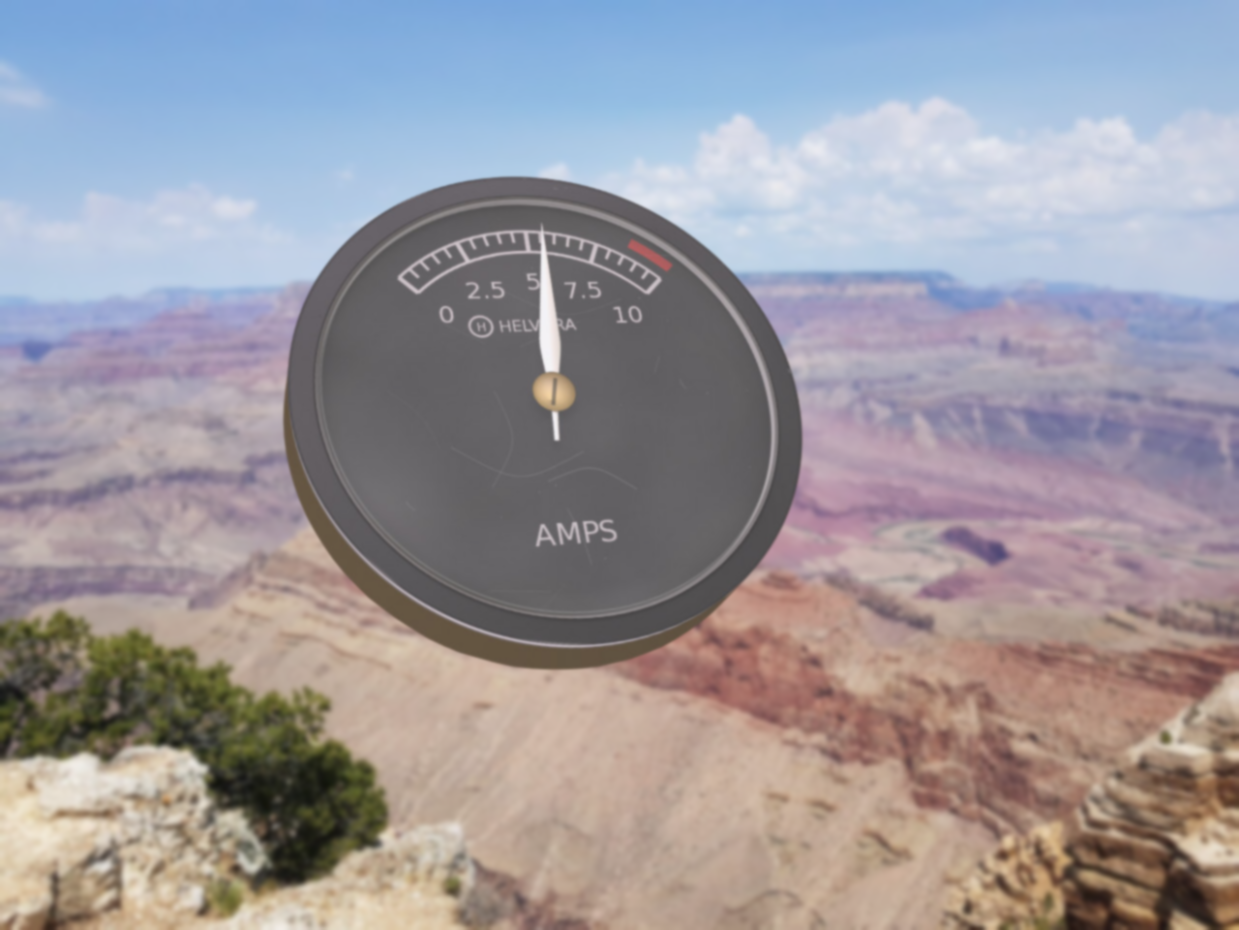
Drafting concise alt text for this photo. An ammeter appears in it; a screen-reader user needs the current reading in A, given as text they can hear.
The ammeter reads 5.5 A
